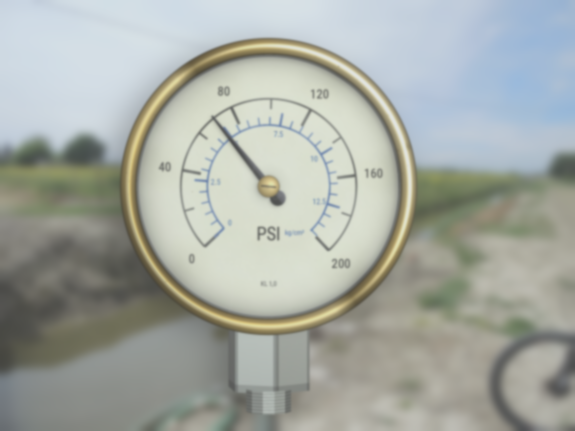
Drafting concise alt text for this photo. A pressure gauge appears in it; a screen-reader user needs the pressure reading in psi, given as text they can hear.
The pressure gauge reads 70 psi
